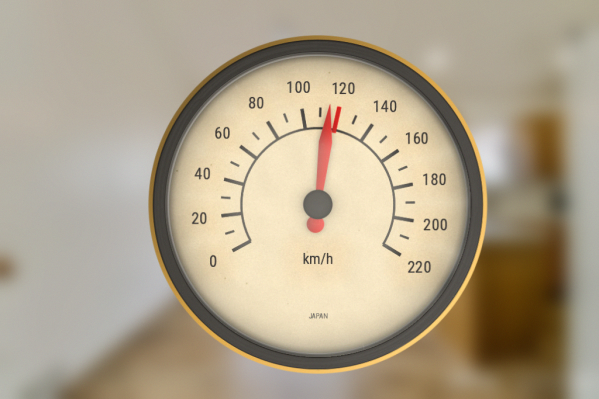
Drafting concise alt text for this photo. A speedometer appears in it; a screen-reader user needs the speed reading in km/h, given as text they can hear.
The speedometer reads 115 km/h
